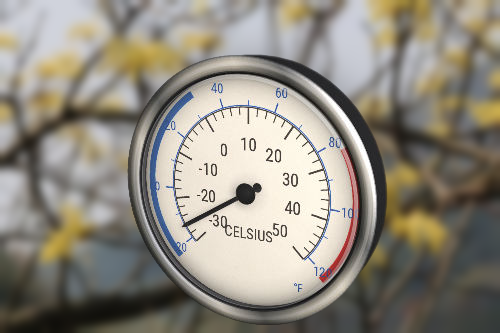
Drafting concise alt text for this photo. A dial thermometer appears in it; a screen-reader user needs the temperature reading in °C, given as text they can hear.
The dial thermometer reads -26 °C
